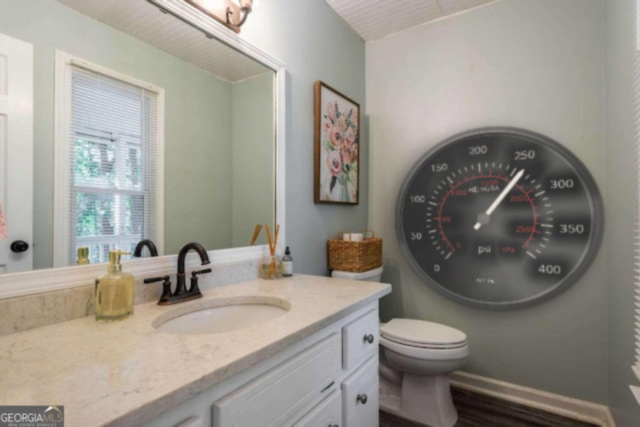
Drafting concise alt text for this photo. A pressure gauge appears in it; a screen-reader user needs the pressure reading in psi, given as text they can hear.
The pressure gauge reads 260 psi
